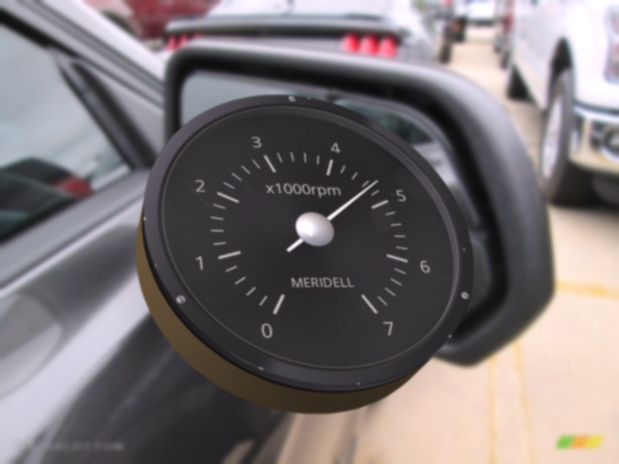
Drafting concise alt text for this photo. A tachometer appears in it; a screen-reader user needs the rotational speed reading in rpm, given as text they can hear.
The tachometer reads 4700 rpm
